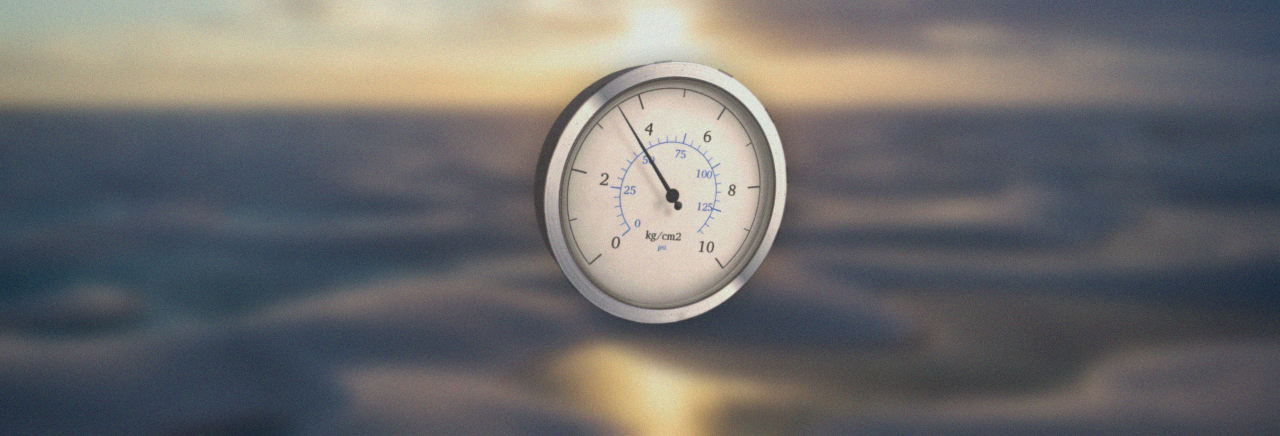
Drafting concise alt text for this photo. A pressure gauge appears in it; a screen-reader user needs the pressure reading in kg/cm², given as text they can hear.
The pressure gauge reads 3.5 kg/cm²
